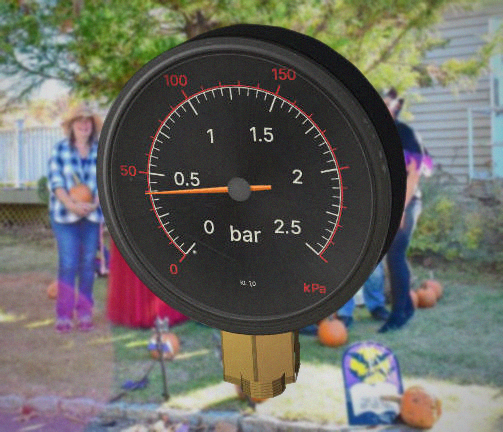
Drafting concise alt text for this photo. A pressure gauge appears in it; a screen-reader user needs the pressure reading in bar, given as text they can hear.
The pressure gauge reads 0.4 bar
